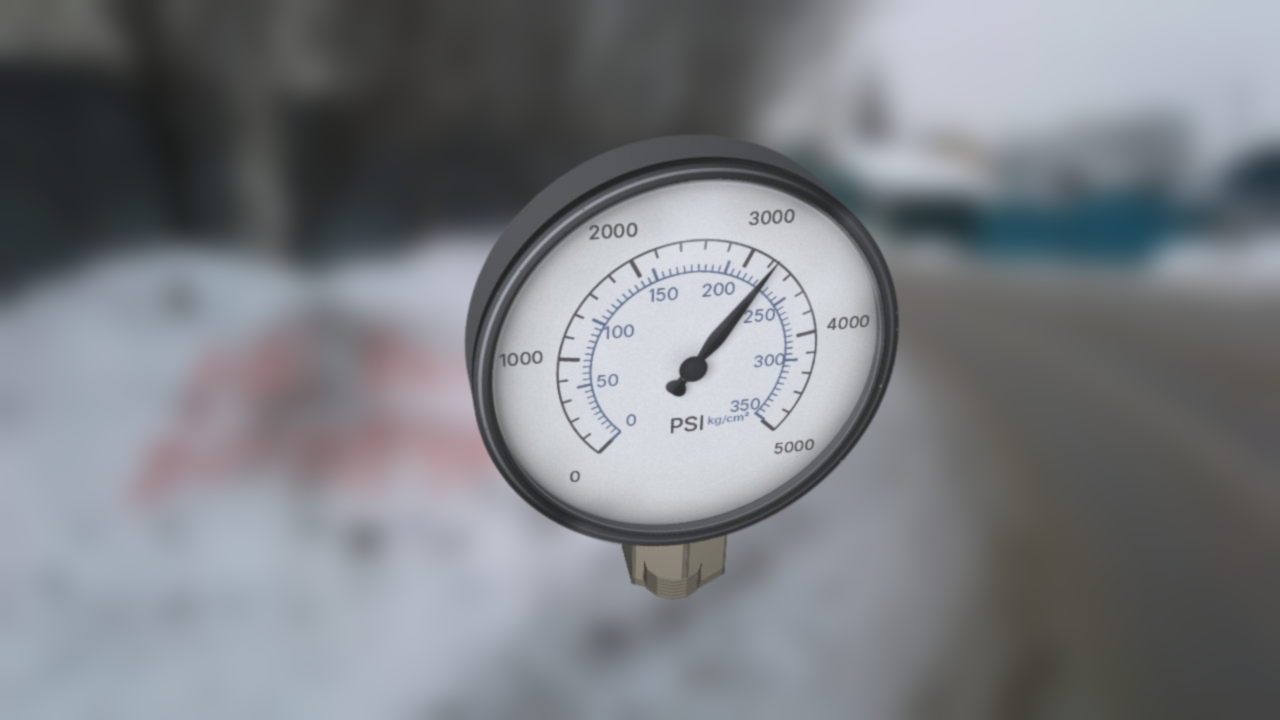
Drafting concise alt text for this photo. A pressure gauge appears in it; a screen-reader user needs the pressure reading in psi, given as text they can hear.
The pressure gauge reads 3200 psi
